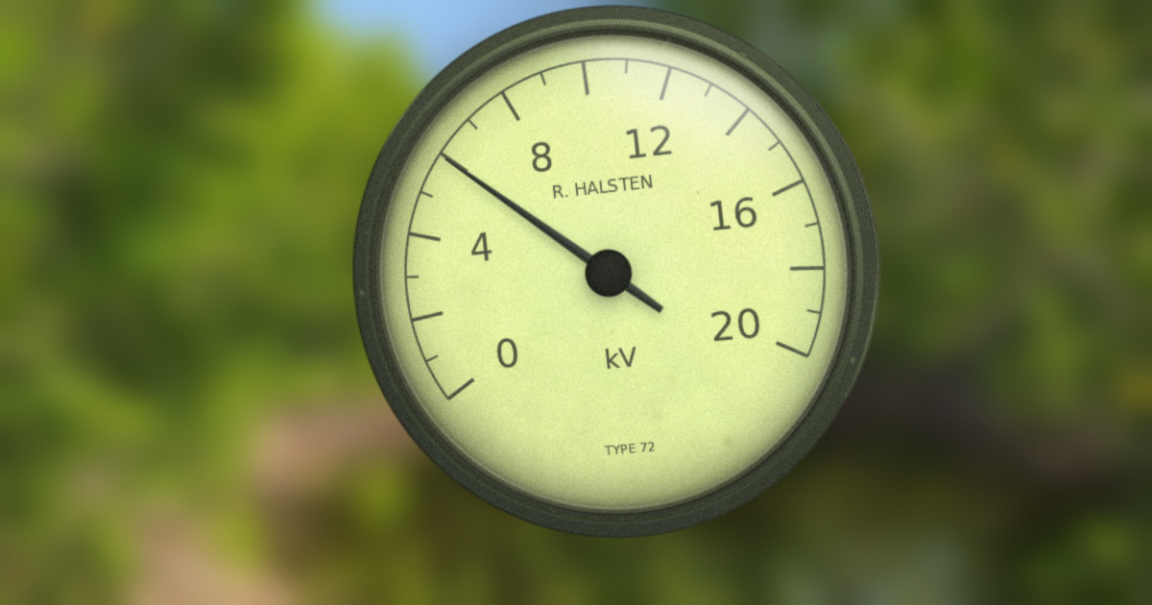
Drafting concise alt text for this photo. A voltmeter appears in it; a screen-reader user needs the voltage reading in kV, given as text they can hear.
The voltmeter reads 6 kV
